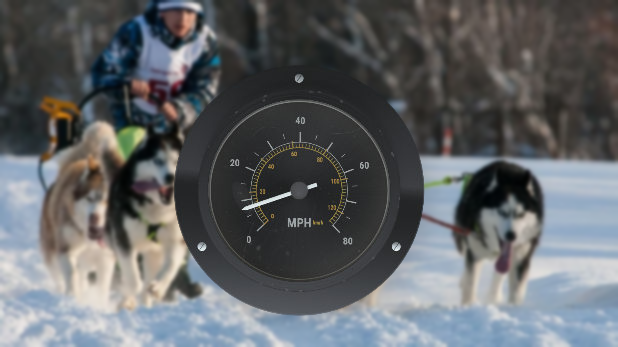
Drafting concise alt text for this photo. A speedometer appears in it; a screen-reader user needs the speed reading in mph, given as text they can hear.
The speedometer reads 7.5 mph
